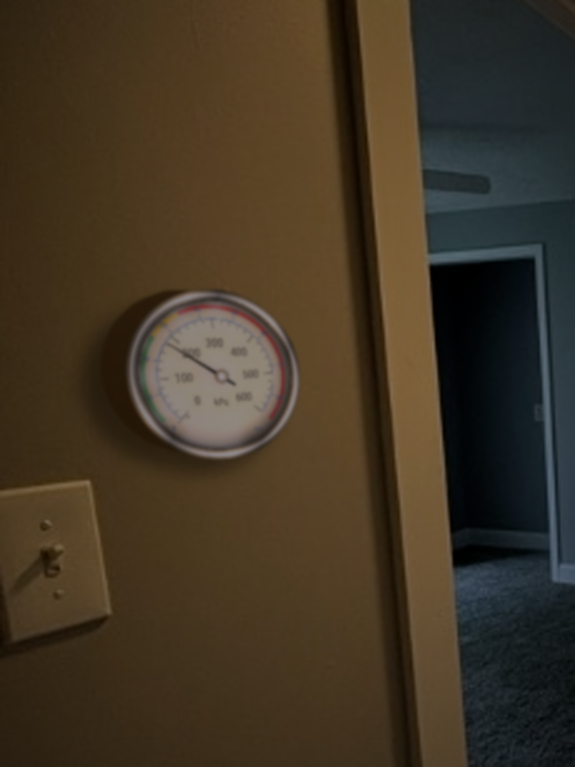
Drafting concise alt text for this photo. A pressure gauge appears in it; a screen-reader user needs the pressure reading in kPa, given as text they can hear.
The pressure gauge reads 180 kPa
